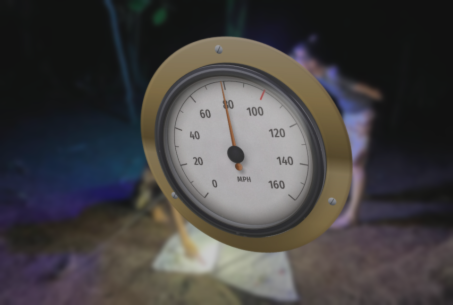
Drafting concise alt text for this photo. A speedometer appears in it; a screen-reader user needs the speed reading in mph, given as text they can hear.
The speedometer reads 80 mph
